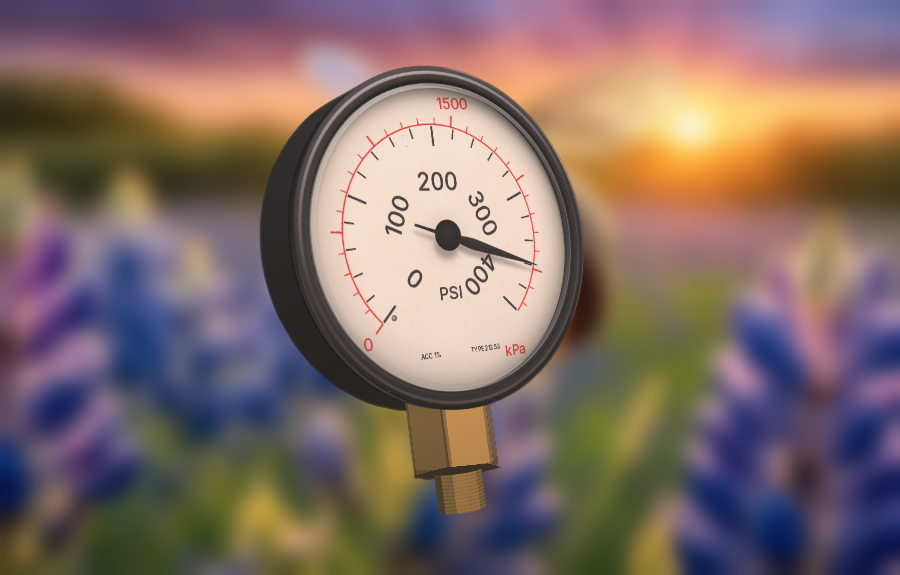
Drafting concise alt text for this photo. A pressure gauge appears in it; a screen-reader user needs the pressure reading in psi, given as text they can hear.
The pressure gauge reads 360 psi
